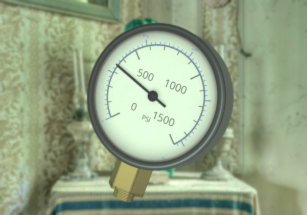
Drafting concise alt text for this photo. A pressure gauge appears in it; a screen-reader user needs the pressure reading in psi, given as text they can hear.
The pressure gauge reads 350 psi
